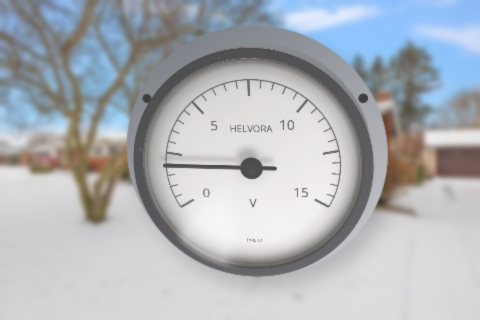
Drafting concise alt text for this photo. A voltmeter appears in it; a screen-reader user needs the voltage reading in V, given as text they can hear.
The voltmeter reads 2 V
